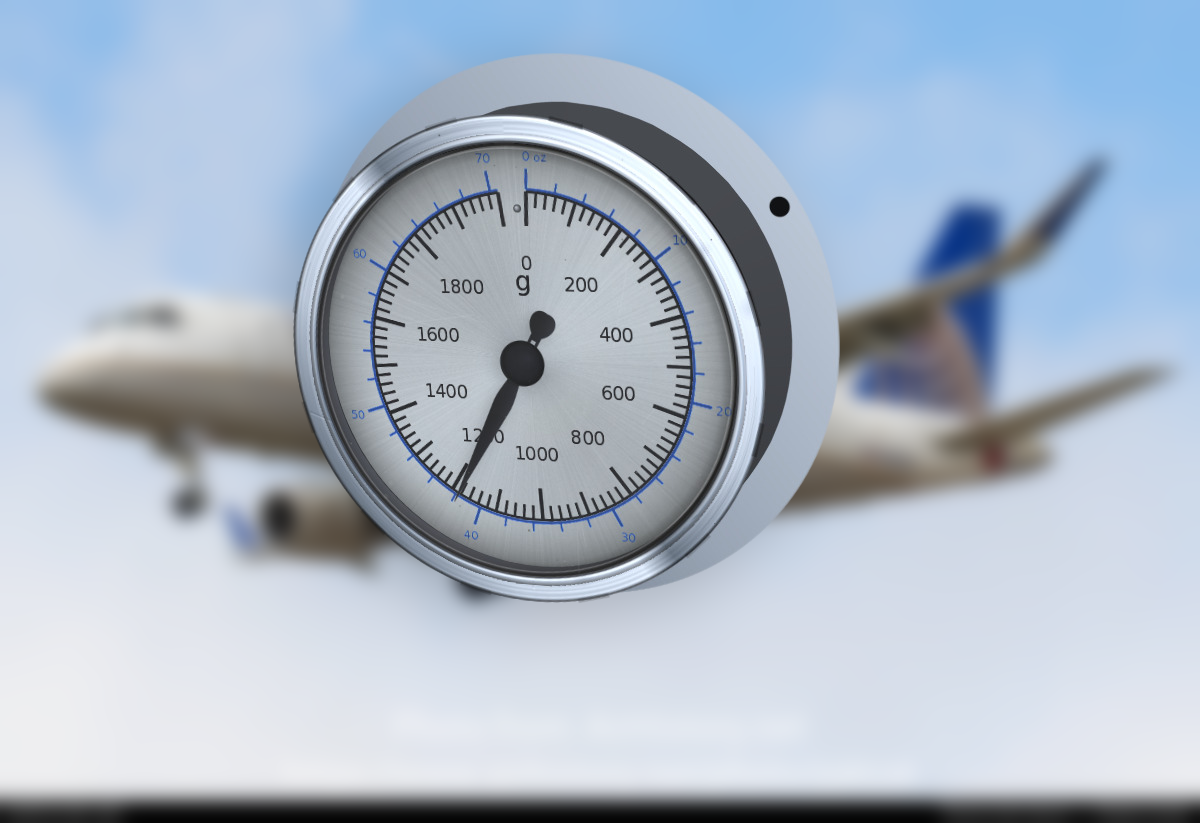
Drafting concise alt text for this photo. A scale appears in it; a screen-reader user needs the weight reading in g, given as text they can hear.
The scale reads 1180 g
